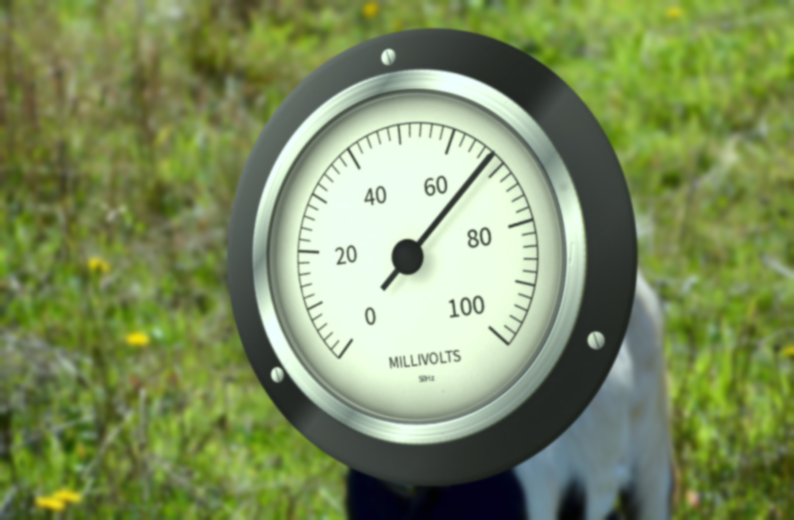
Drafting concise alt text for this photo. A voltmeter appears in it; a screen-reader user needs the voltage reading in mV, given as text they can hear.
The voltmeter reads 68 mV
